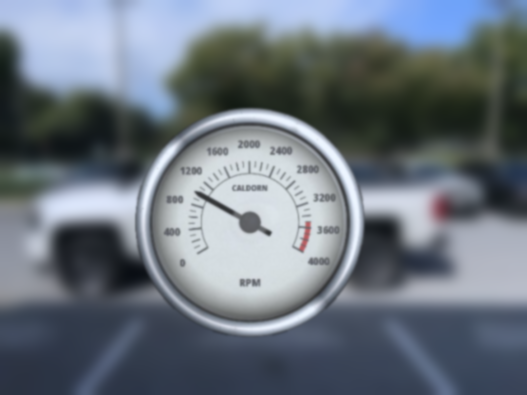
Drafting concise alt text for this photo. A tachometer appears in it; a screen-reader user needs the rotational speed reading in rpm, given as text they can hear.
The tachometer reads 1000 rpm
